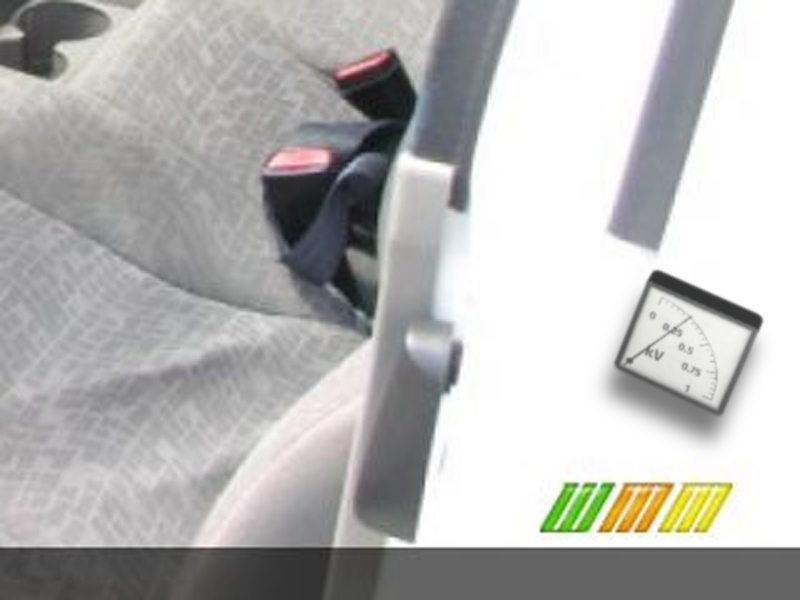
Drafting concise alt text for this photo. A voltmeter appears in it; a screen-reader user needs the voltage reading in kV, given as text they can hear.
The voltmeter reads 0.25 kV
